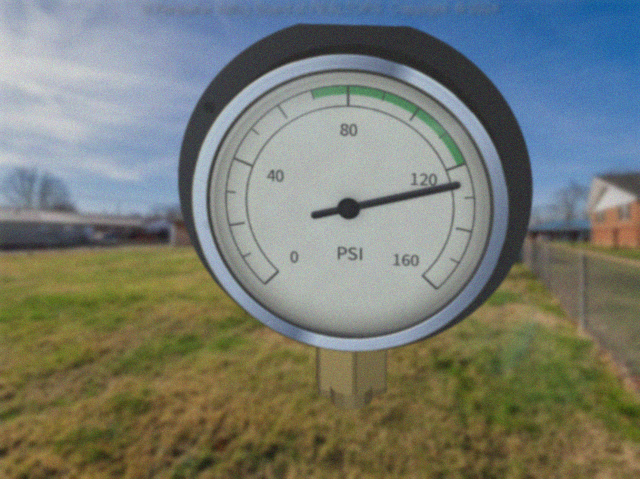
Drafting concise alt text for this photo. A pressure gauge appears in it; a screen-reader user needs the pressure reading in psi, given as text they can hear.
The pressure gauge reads 125 psi
